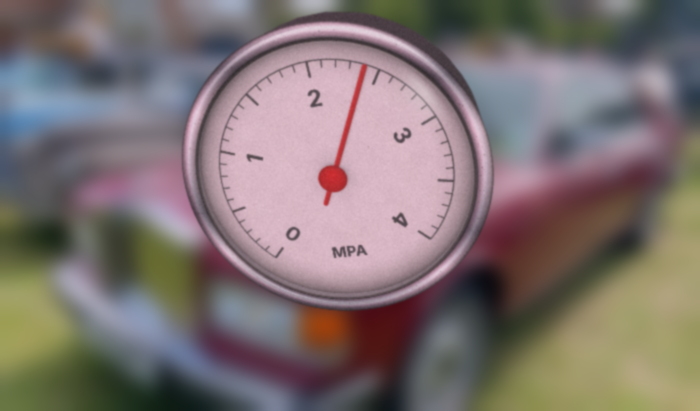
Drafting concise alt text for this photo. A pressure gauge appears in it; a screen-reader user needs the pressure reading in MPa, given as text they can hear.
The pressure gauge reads 2.4 MPa
